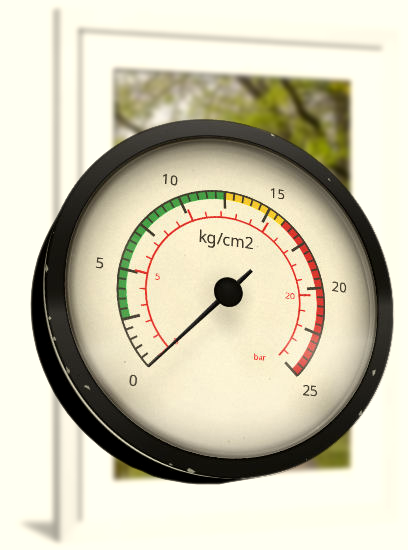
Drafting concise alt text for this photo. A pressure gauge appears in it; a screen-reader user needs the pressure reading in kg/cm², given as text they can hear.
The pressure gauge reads 0 kg/cm²
